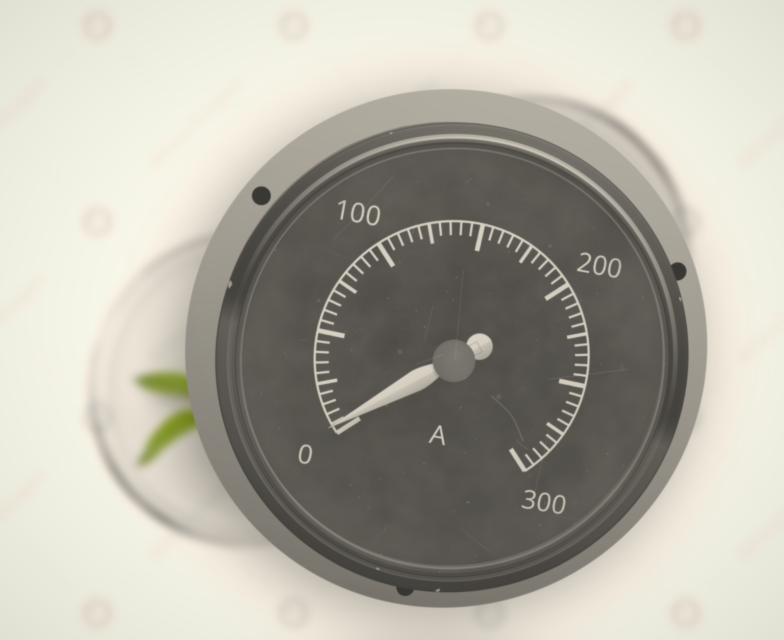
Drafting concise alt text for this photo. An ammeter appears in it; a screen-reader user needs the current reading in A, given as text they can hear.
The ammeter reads 5 A
